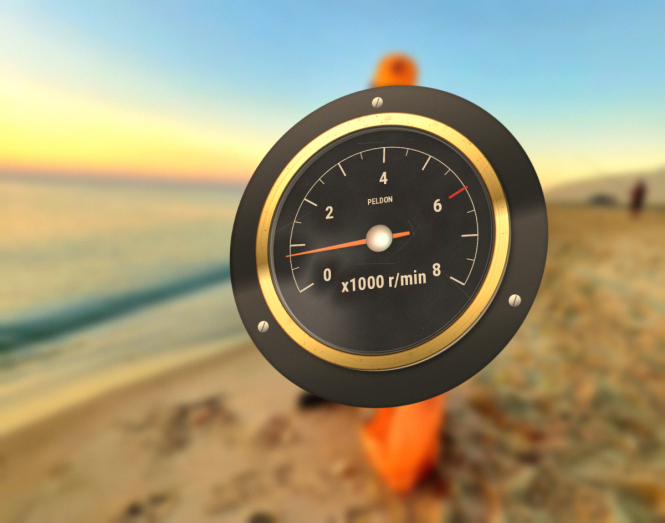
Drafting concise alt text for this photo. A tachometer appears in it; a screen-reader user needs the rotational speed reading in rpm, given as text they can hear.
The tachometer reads 750 rpm
